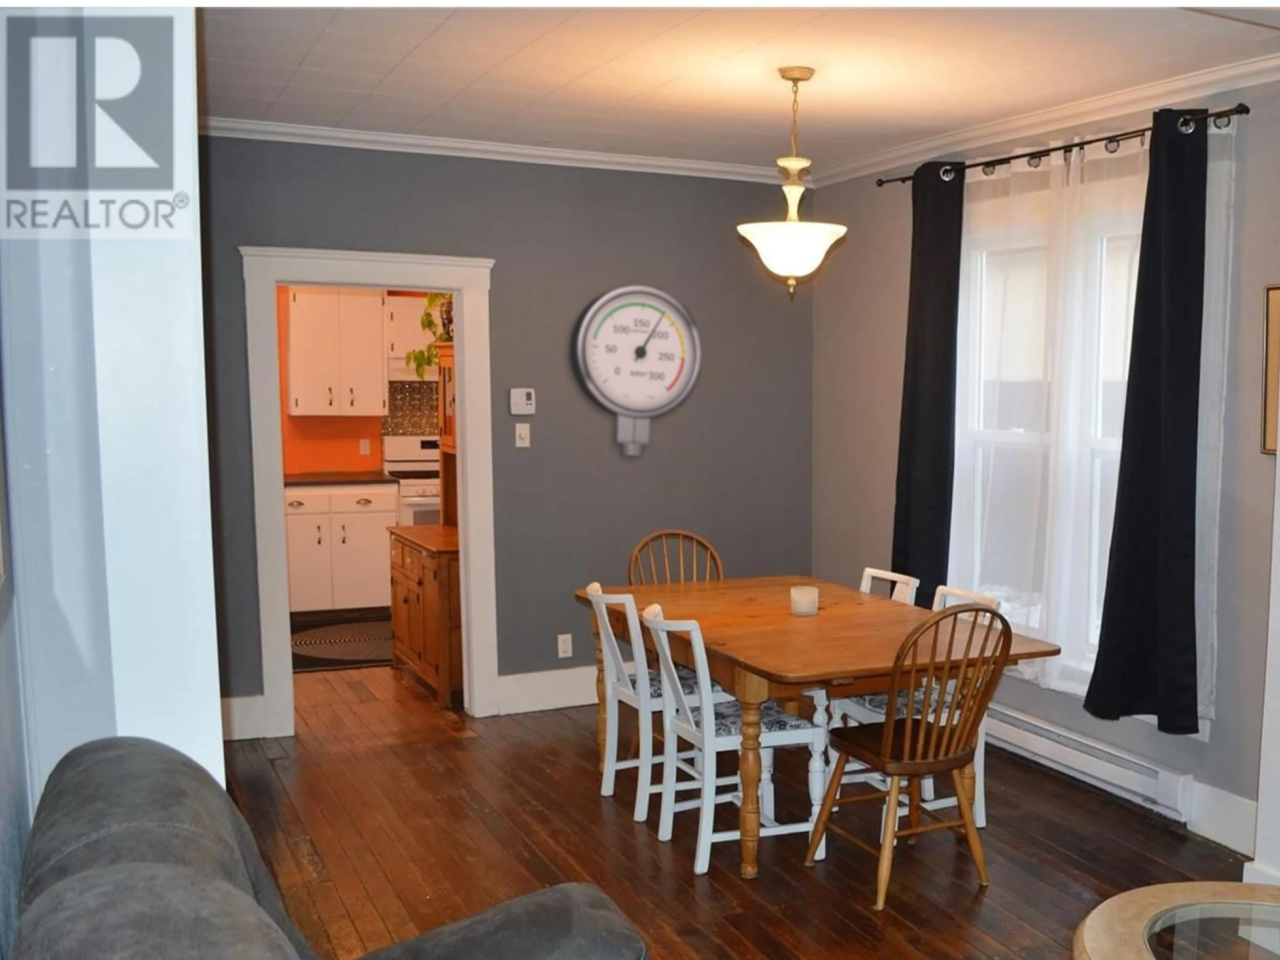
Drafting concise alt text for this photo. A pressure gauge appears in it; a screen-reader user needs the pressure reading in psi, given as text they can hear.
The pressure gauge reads 180 psi
